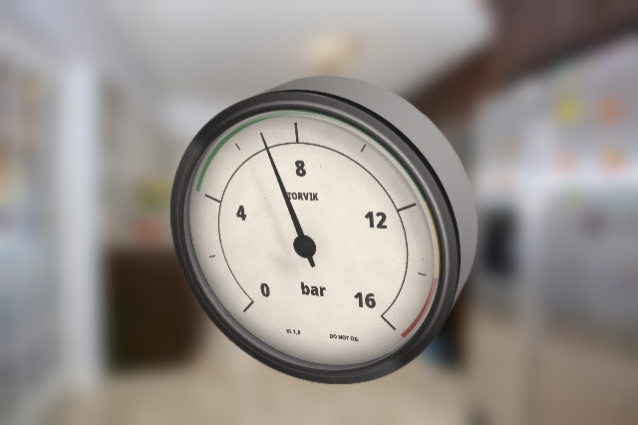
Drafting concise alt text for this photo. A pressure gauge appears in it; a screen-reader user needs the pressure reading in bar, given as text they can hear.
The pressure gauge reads 7 bar
